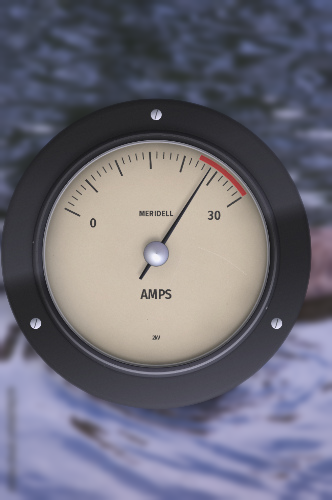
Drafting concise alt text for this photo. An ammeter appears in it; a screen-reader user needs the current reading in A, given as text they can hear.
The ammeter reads 24 A
